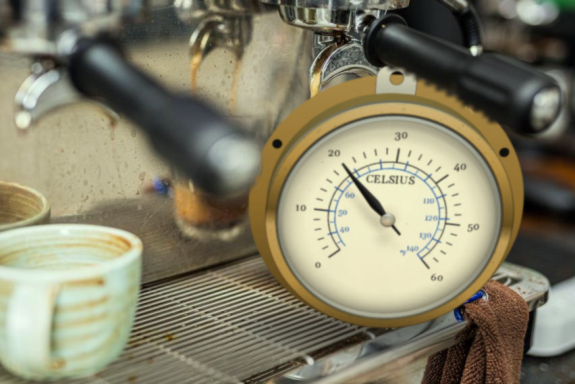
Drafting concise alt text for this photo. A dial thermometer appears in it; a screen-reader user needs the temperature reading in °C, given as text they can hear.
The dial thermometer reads 20 °C
